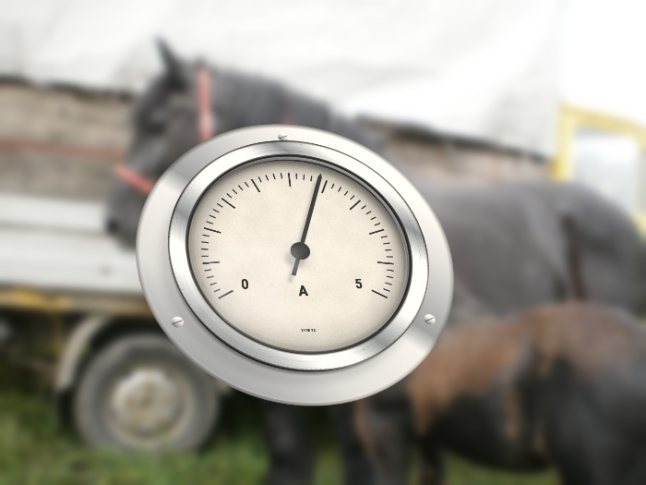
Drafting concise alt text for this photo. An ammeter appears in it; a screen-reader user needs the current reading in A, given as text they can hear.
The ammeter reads 2.9 A
